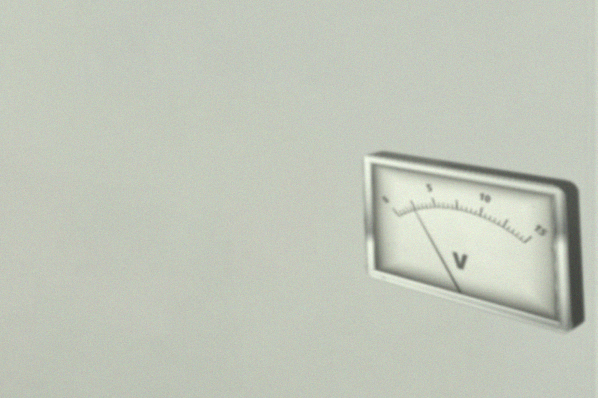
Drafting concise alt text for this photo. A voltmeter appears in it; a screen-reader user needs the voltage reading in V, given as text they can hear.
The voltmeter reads 2.5 V
